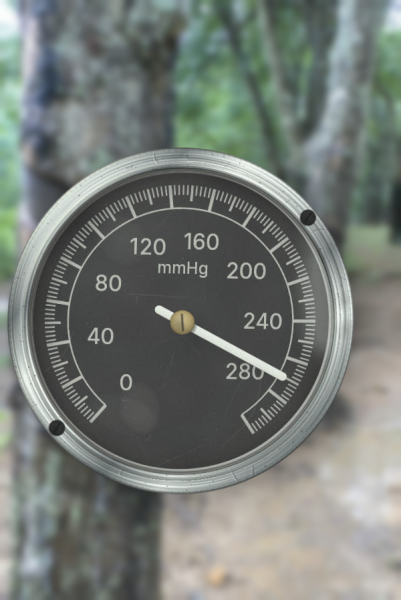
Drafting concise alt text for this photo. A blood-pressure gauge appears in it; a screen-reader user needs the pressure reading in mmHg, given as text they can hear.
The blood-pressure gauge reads 270 mmHg
